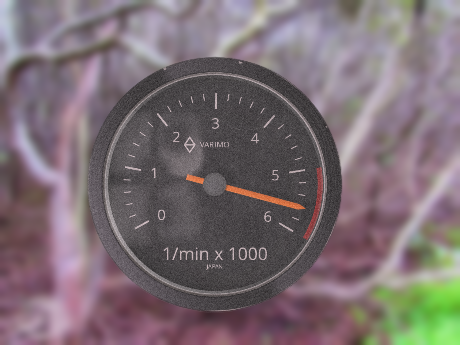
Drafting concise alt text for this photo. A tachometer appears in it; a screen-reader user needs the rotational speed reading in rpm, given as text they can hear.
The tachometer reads 5600 rpm
